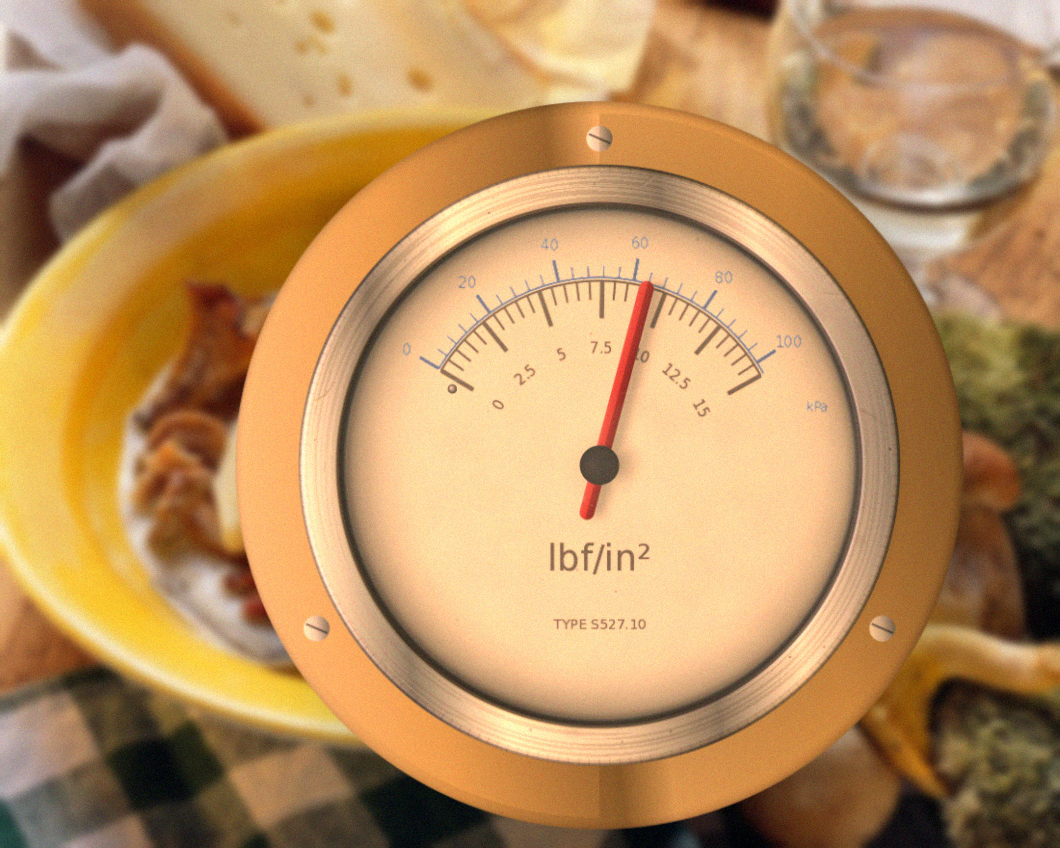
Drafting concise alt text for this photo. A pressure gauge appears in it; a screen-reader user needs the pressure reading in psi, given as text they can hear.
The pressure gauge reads 9.25 psi
